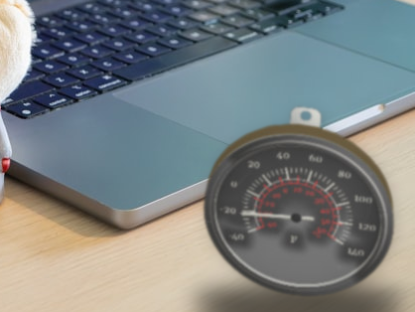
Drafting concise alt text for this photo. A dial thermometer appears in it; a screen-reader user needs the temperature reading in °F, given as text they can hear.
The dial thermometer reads -20 °F
